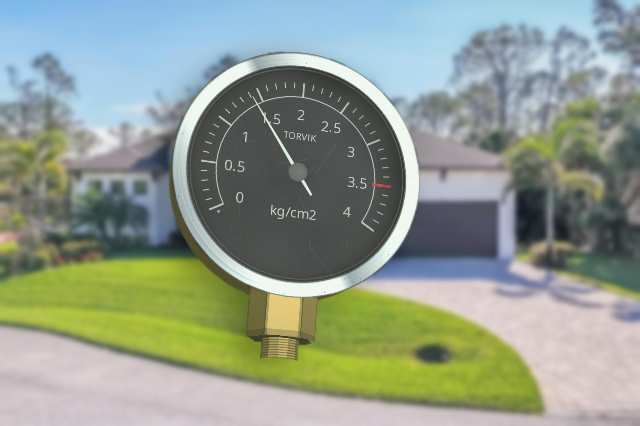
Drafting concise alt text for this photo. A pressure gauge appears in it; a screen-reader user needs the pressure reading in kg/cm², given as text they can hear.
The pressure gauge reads 1.4 kg/cm²
